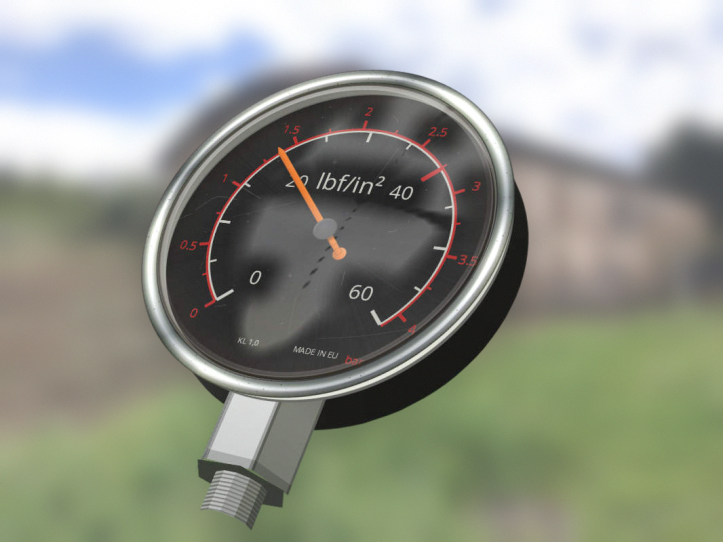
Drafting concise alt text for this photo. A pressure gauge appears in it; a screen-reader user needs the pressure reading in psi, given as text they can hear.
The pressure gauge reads 20 psi
